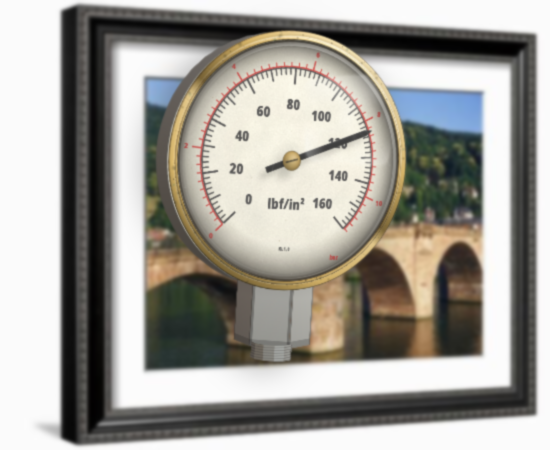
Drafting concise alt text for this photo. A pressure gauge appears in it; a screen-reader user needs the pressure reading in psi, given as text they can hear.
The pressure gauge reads 120 psi
